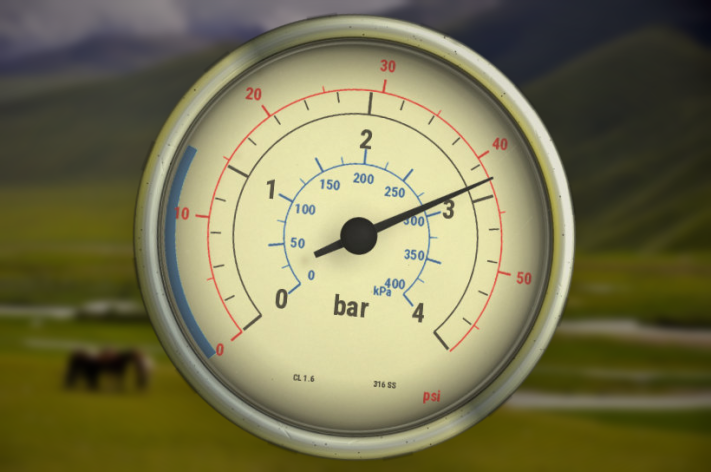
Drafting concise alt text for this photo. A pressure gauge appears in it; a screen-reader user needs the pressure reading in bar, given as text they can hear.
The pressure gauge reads 2.9 bar
